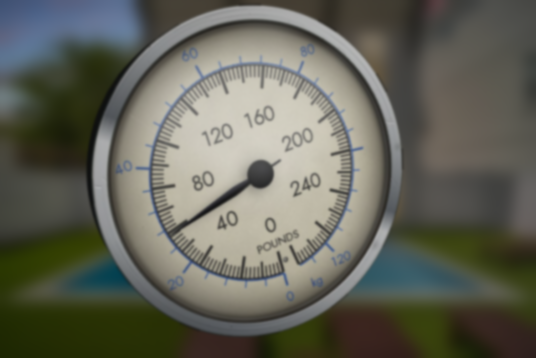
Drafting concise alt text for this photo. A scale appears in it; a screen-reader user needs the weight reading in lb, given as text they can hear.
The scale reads 60 lb
